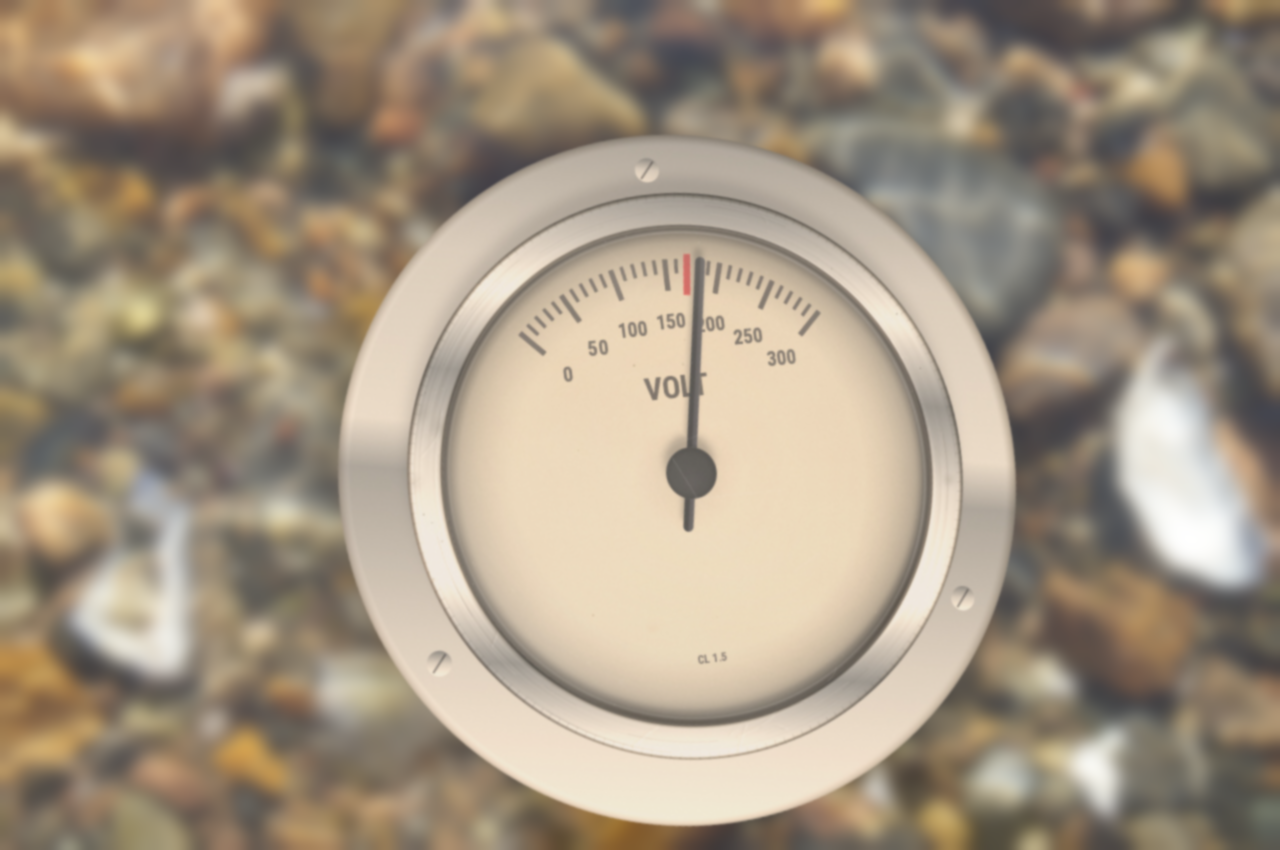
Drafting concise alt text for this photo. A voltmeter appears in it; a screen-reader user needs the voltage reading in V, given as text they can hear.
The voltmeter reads 180 V
